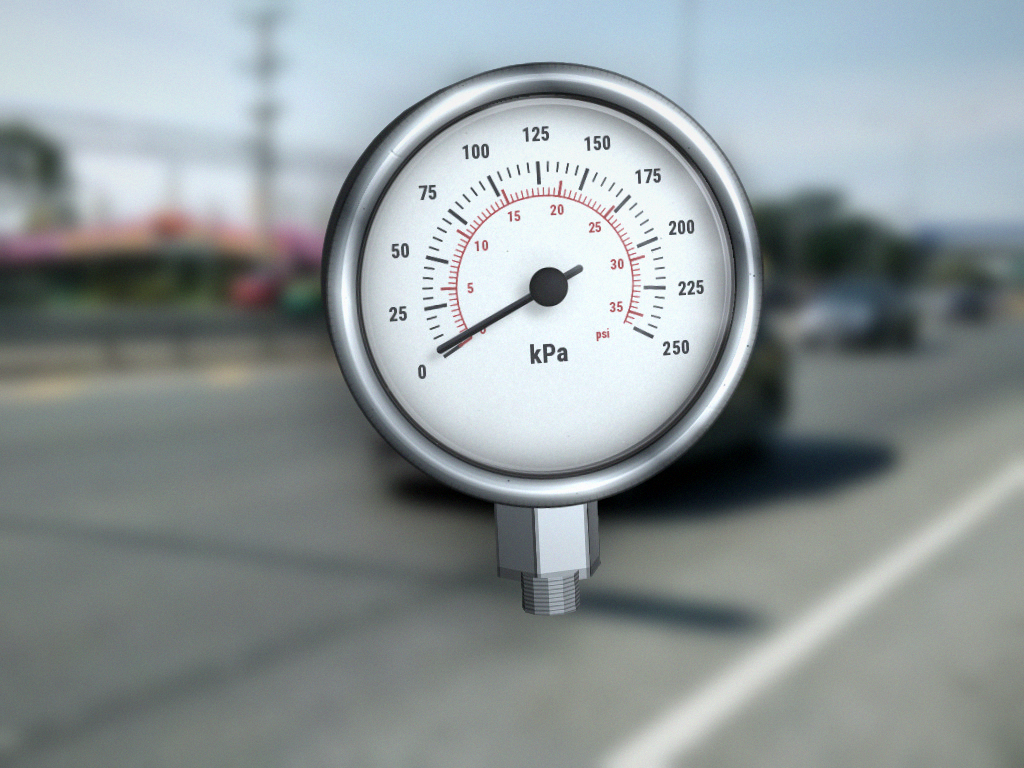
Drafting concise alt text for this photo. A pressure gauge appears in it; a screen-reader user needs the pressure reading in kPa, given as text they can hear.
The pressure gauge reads 5 kPa
